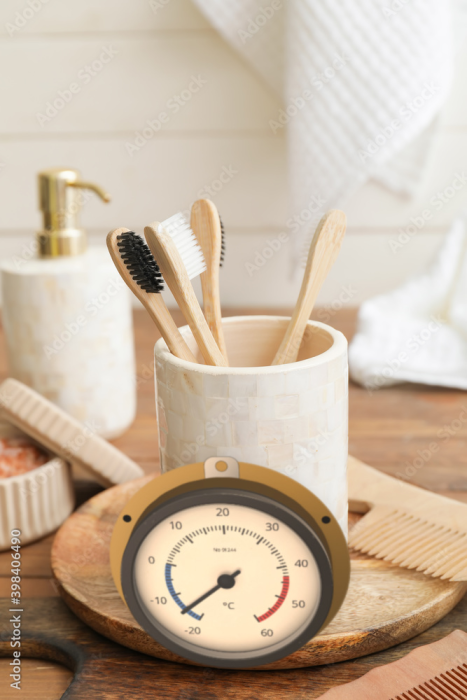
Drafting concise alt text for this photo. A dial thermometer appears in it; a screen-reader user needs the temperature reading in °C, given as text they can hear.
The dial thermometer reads -15 °C
